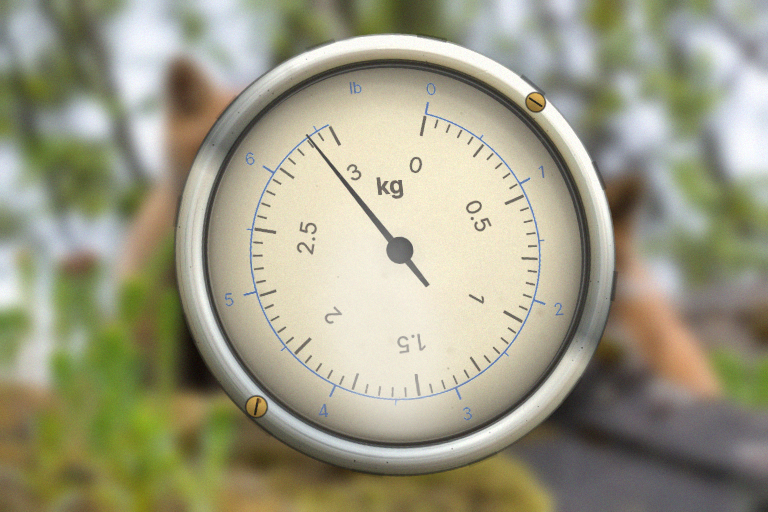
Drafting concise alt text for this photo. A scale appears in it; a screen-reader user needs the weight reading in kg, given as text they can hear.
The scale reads 2.9 kg
